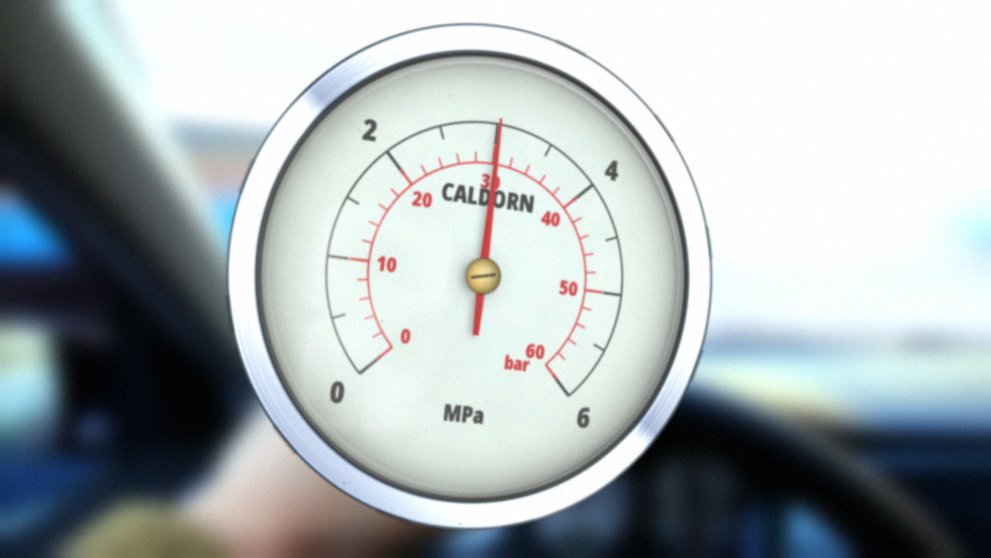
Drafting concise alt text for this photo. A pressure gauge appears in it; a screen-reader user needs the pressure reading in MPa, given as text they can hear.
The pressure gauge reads 3 MPa
